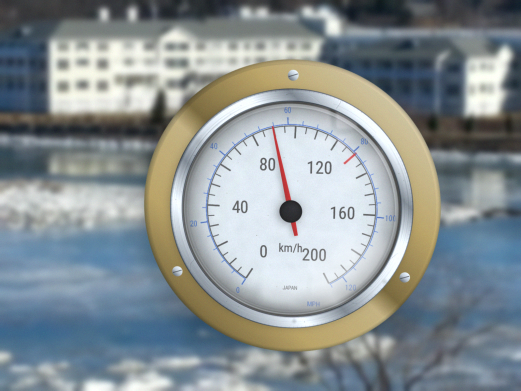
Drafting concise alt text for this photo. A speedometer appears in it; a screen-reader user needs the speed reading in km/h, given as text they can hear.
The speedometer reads 90 km/h
